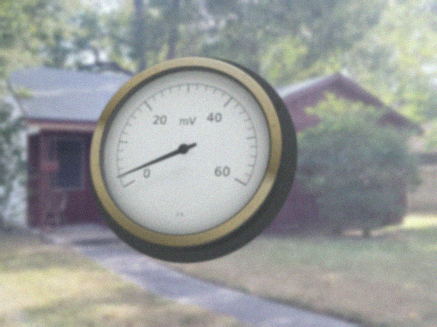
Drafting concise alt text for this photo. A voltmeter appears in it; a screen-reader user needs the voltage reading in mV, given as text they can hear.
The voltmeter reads 2 mV
